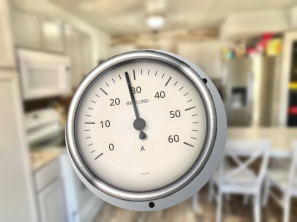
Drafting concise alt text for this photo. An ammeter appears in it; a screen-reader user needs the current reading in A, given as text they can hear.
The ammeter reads 28 A
